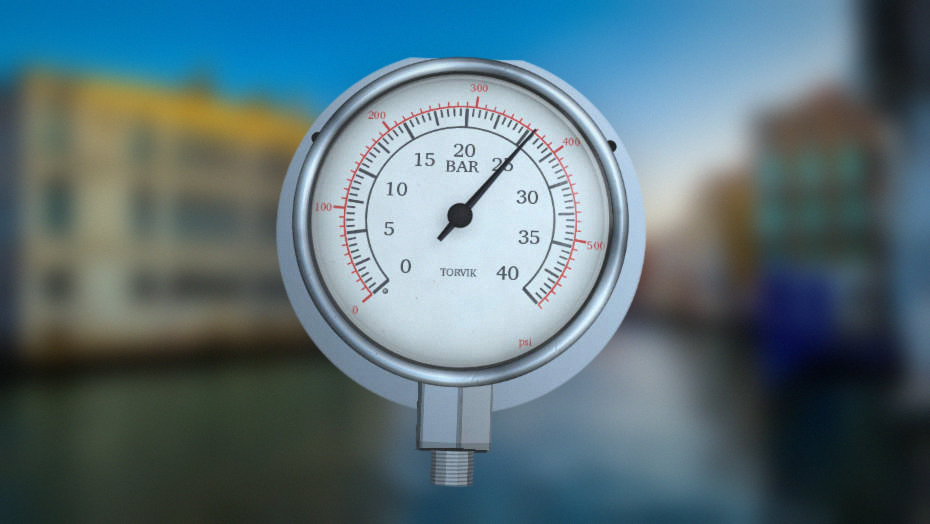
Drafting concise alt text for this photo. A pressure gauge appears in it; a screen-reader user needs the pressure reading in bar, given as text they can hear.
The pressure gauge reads 25.5 bar
